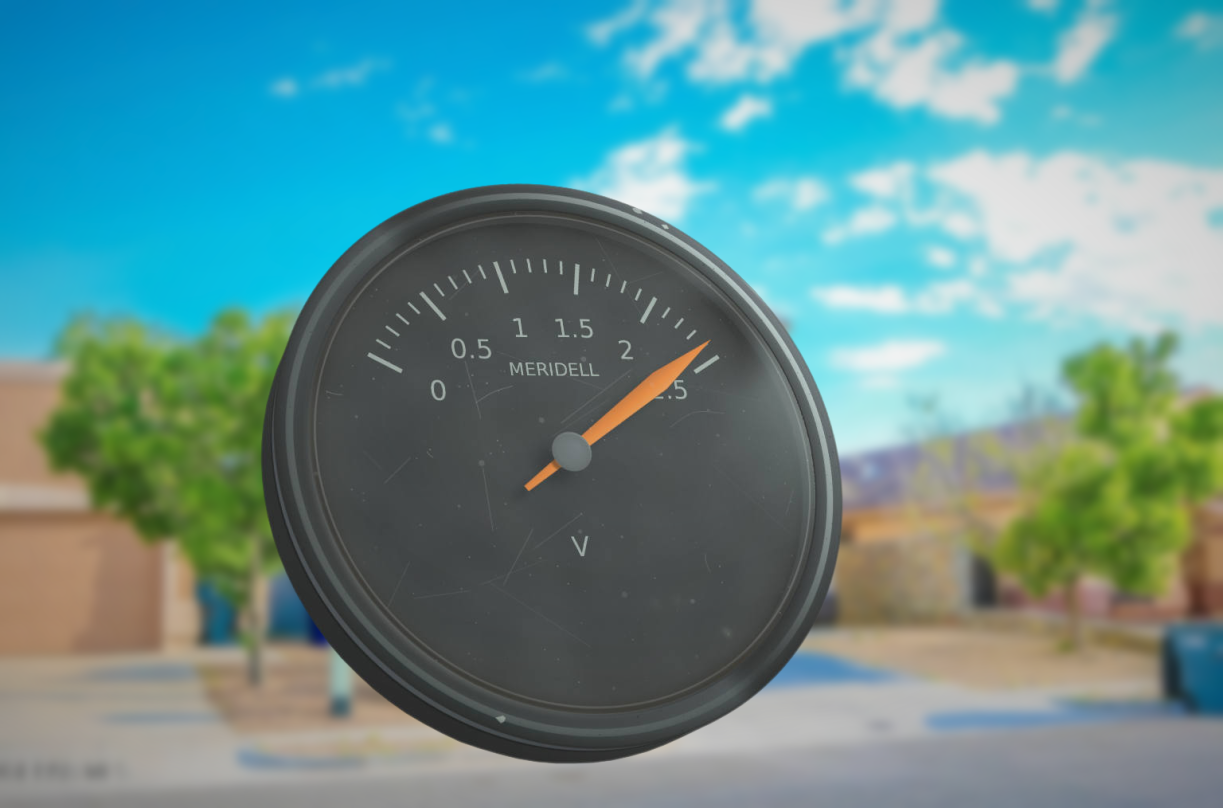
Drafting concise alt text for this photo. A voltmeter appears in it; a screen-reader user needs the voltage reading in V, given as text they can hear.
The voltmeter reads 2.4 V
